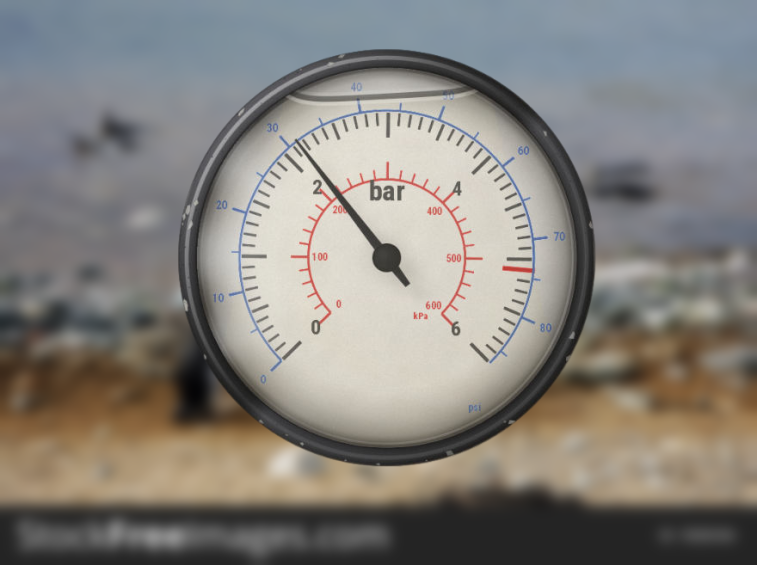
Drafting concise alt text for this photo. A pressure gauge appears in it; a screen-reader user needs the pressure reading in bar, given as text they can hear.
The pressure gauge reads 2.15 bar
